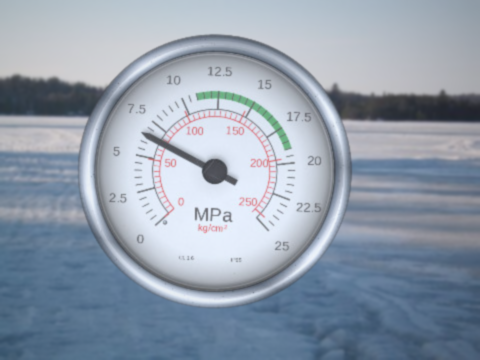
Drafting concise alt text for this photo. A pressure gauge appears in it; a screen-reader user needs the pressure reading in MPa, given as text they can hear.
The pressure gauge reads 6.5 MPa
